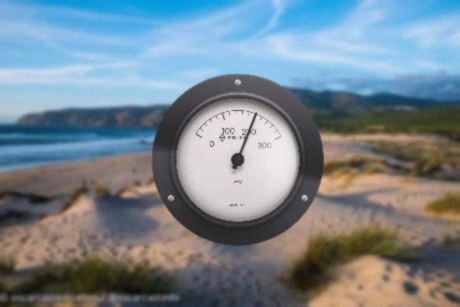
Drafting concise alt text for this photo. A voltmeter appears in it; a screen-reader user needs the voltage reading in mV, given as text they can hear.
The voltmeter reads 200 mV
